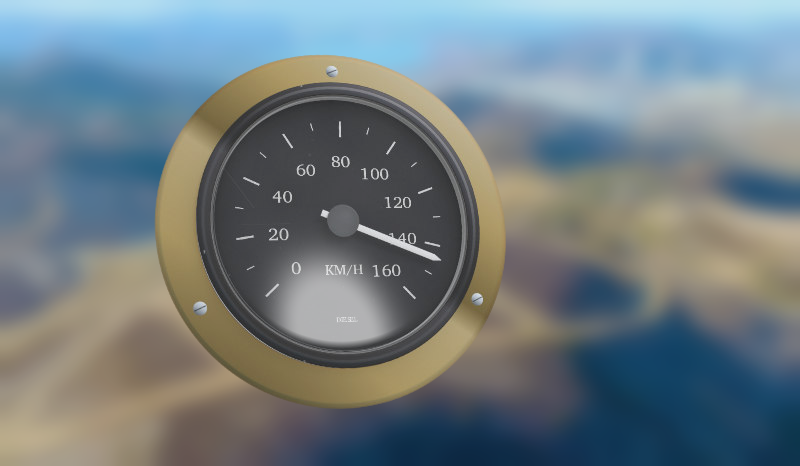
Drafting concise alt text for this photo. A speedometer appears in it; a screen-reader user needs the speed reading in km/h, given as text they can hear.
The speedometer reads 145 km/h
